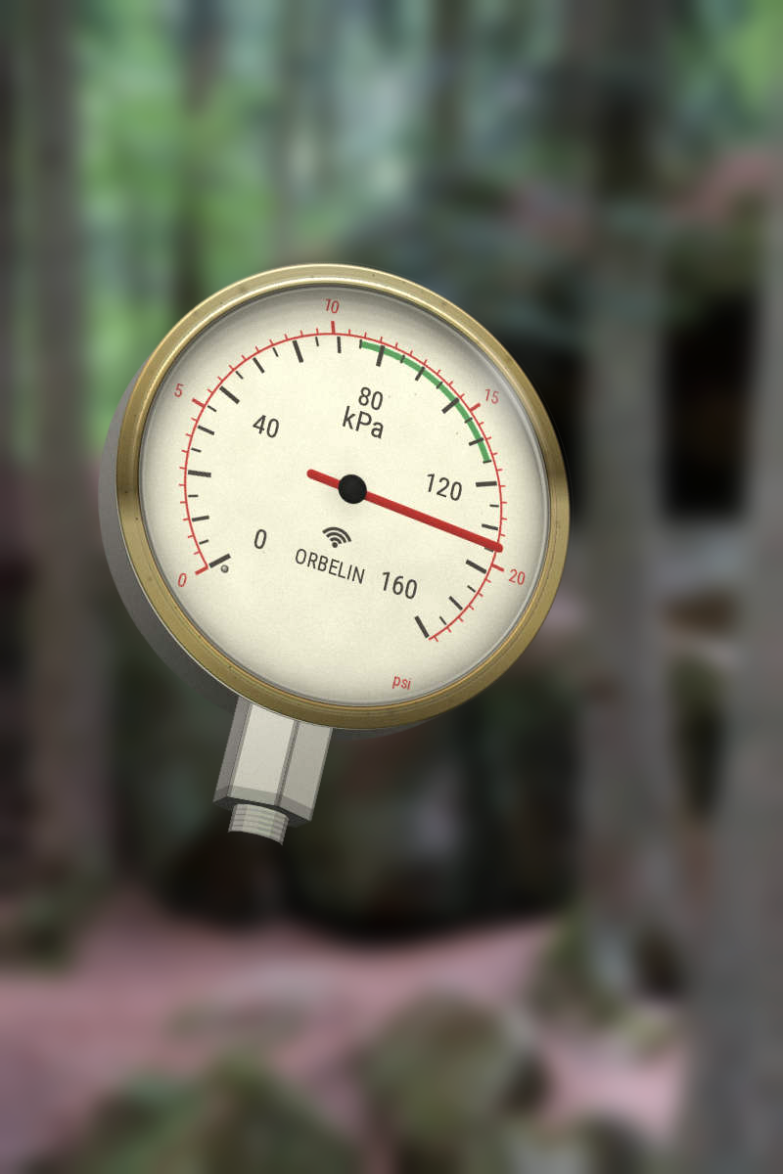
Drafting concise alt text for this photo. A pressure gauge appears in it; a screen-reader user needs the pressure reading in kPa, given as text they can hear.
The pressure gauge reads 135 kPa
